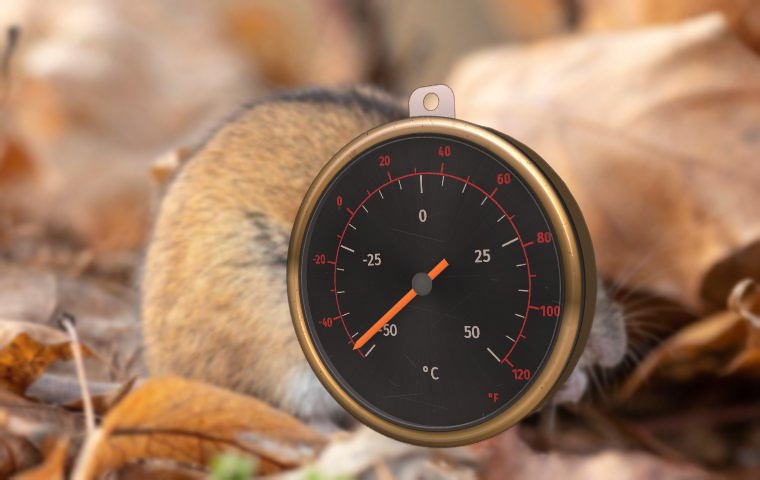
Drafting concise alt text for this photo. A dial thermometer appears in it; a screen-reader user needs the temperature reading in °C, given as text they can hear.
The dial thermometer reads -47.5 °C
